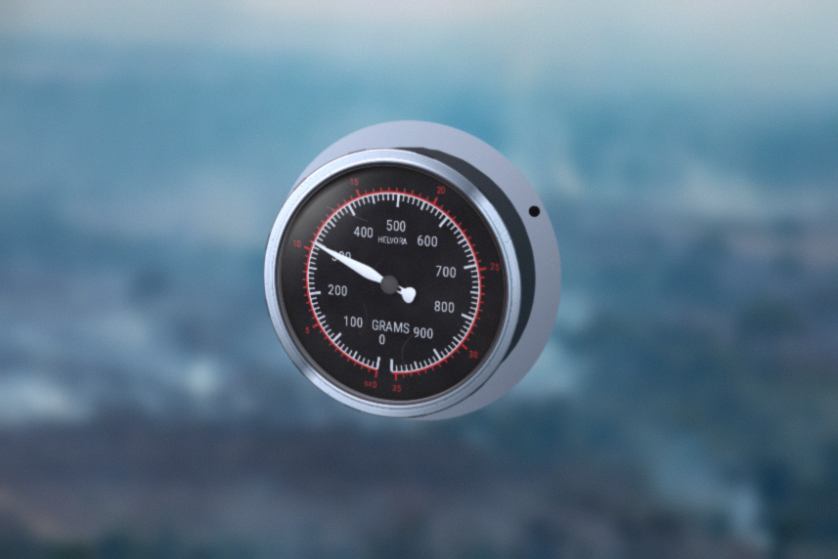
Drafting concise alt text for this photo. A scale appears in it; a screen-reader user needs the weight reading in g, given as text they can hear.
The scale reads 300 g
